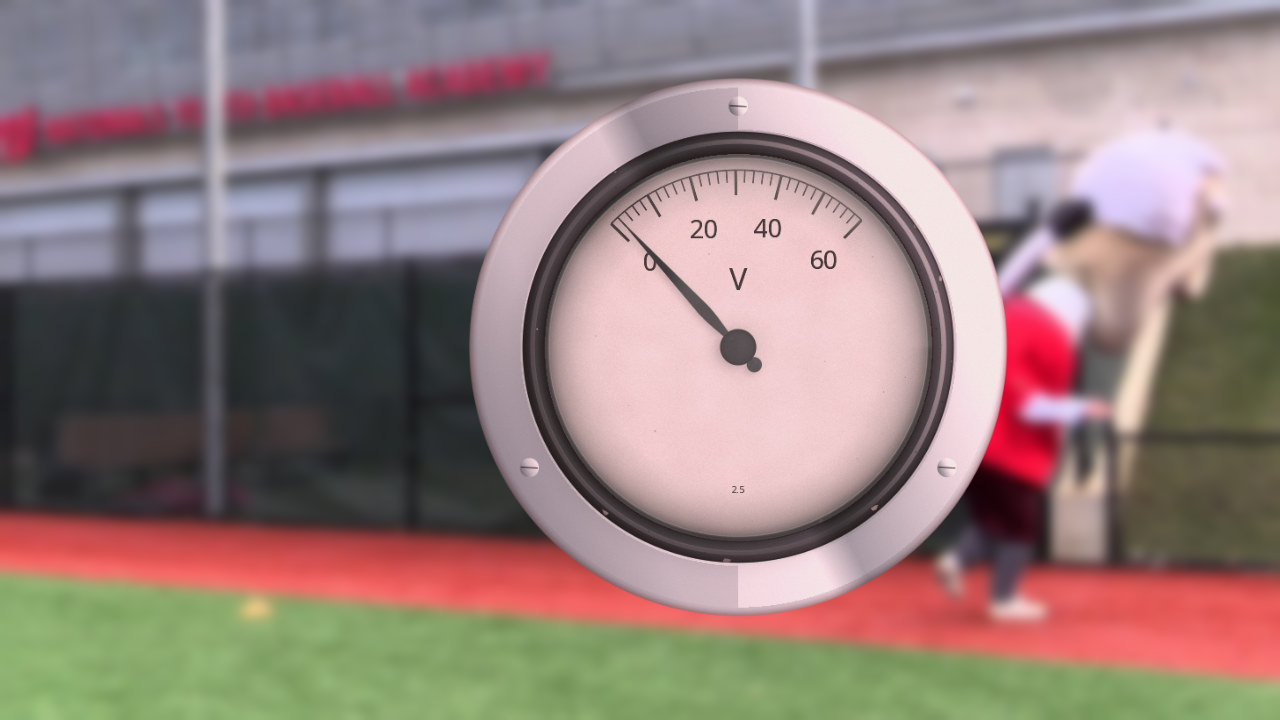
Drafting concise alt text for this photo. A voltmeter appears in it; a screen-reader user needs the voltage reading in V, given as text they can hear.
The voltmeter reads 2 V
